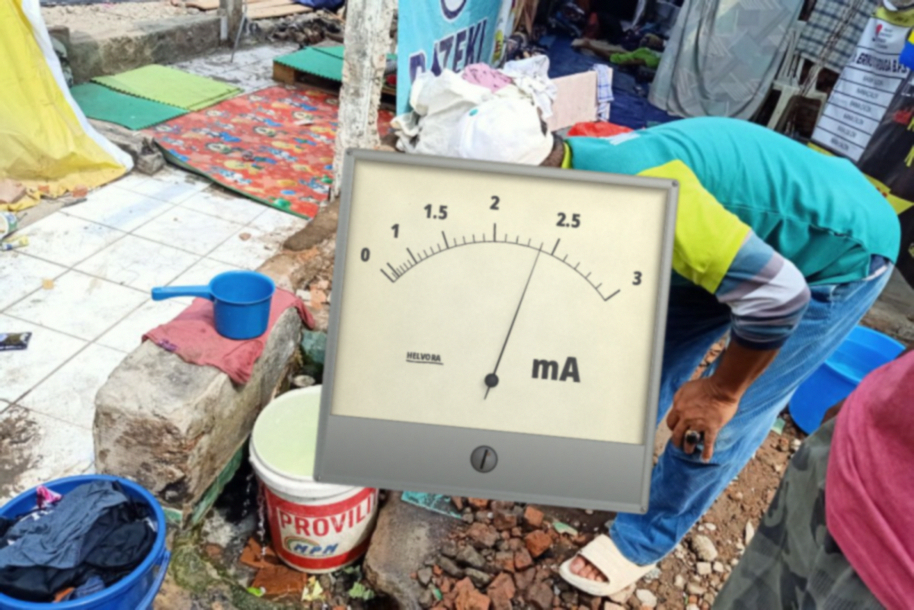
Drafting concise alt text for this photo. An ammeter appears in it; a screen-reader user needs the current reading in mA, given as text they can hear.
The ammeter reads 2.4 mA
